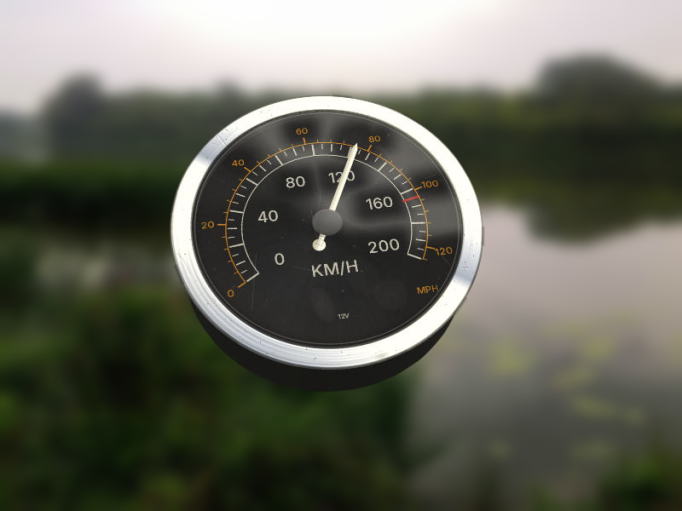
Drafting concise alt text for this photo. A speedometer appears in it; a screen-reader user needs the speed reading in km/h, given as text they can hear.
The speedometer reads 122.5 km/h
